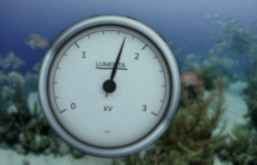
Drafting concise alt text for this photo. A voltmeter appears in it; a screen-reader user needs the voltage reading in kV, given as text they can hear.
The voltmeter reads 1.7 kV
